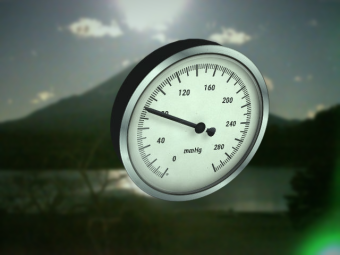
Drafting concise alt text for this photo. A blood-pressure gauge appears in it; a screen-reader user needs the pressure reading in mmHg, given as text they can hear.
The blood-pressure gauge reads 80 mmHg
